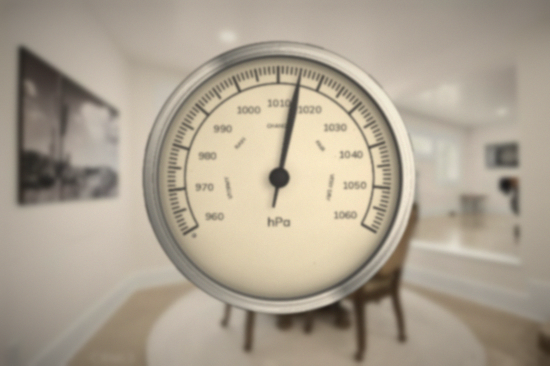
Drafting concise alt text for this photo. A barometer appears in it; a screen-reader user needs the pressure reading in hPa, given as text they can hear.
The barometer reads 1015 hPa
